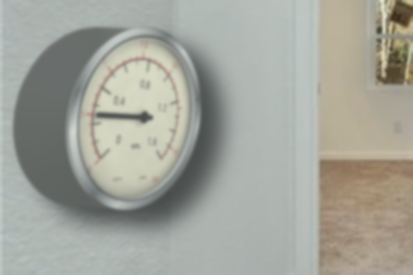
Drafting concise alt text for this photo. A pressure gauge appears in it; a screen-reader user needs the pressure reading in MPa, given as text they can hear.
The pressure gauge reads 0.25 MPa
